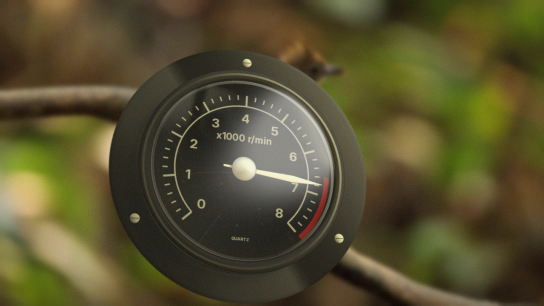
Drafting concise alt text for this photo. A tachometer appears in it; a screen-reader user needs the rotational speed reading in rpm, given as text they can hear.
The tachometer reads 6800 rpm
